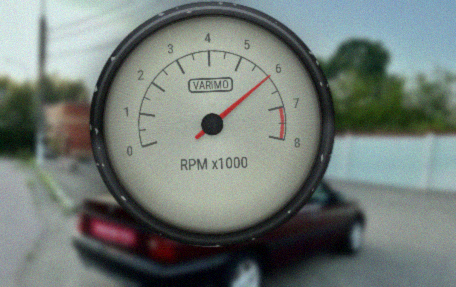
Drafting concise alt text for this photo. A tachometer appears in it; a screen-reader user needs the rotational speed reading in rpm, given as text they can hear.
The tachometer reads 6000 rpm
